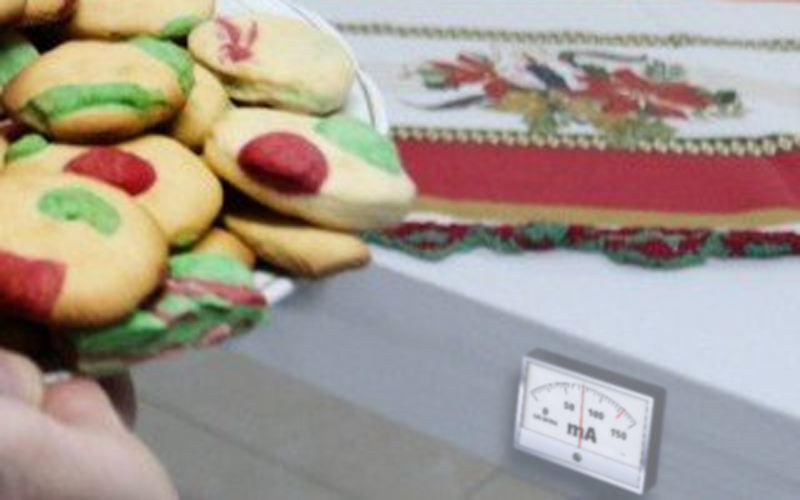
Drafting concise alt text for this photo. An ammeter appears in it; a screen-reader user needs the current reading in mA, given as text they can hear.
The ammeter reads 75 mA
